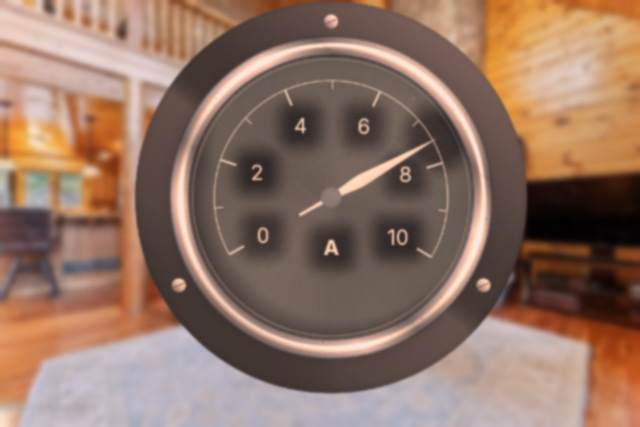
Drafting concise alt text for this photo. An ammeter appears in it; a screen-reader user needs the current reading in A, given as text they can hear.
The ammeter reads 7.5 A
